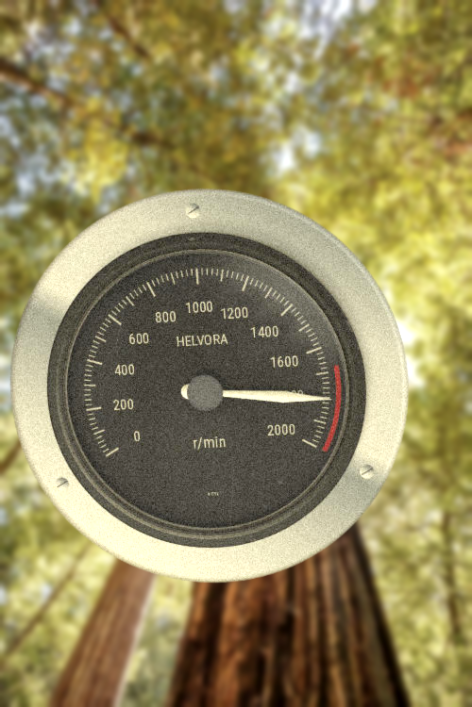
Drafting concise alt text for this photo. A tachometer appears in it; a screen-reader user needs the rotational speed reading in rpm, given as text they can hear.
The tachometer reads 1800 rpm
